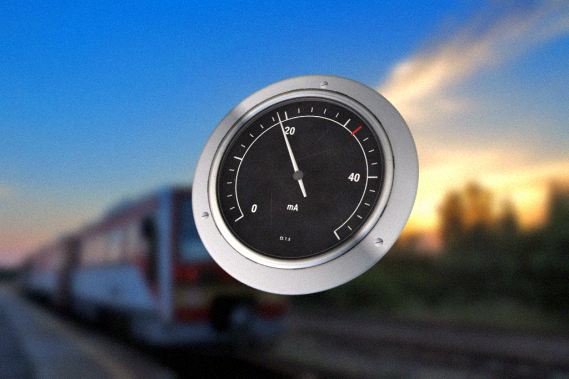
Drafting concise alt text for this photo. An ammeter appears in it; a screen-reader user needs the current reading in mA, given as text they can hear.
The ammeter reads 19 mA
